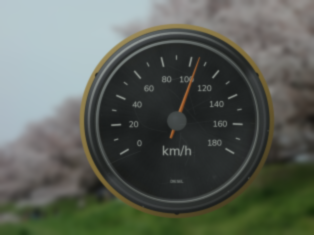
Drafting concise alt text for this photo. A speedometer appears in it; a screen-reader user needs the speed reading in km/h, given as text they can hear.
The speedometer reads 105 km/h
